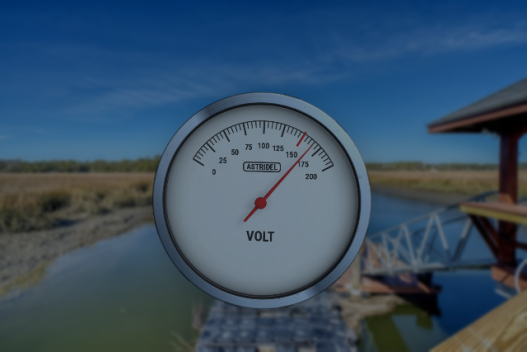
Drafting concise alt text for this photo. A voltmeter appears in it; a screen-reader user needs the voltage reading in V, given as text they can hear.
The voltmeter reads 165 V
